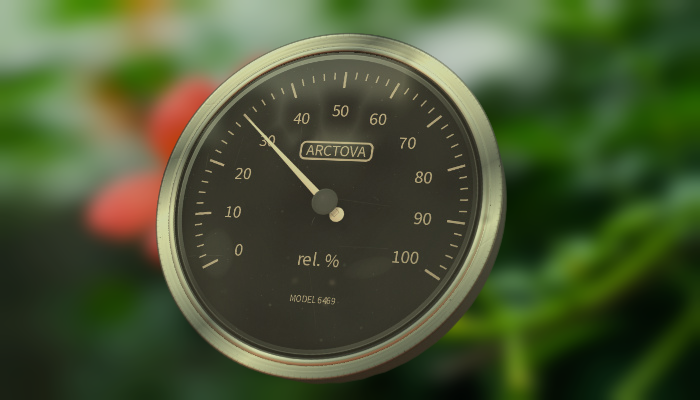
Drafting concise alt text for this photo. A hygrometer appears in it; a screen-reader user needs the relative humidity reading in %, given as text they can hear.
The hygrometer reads 30 %
